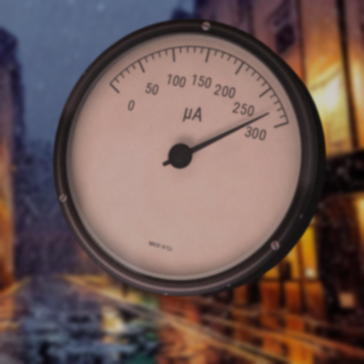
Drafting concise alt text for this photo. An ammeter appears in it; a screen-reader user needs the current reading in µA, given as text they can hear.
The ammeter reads 280 µA
